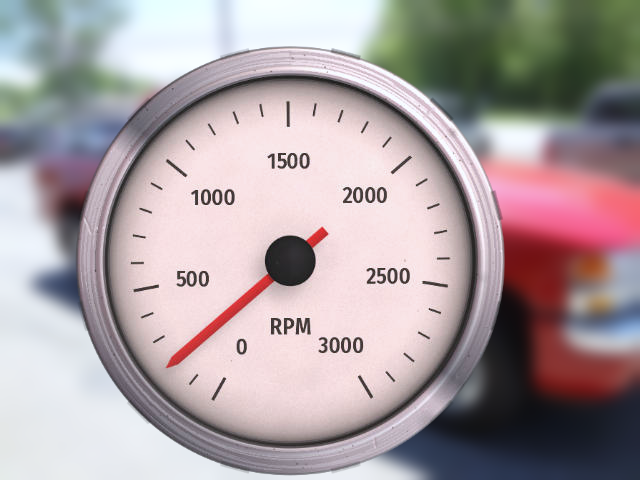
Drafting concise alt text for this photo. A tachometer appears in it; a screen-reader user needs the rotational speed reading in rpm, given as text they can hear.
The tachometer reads 200 rpm
